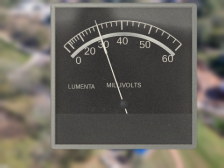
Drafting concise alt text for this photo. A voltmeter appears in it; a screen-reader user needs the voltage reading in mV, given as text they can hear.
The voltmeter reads 30 mV
